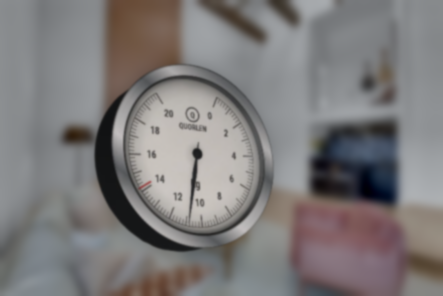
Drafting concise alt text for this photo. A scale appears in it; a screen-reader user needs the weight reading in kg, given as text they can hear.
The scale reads 11 kg
